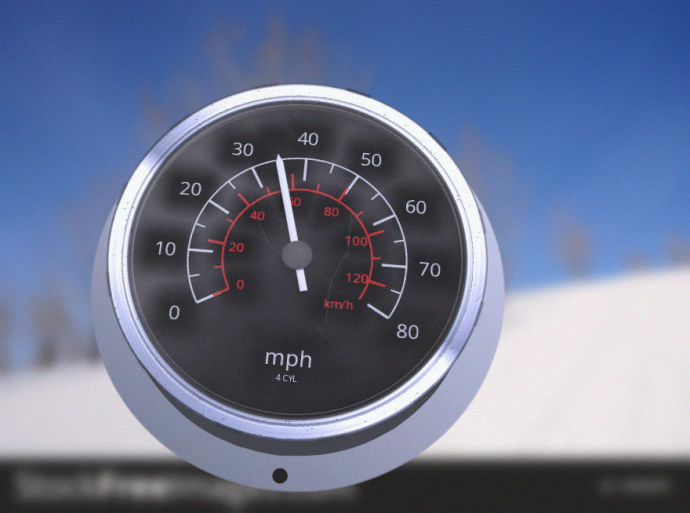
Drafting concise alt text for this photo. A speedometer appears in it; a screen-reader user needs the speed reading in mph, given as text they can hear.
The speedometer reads 35 mph
